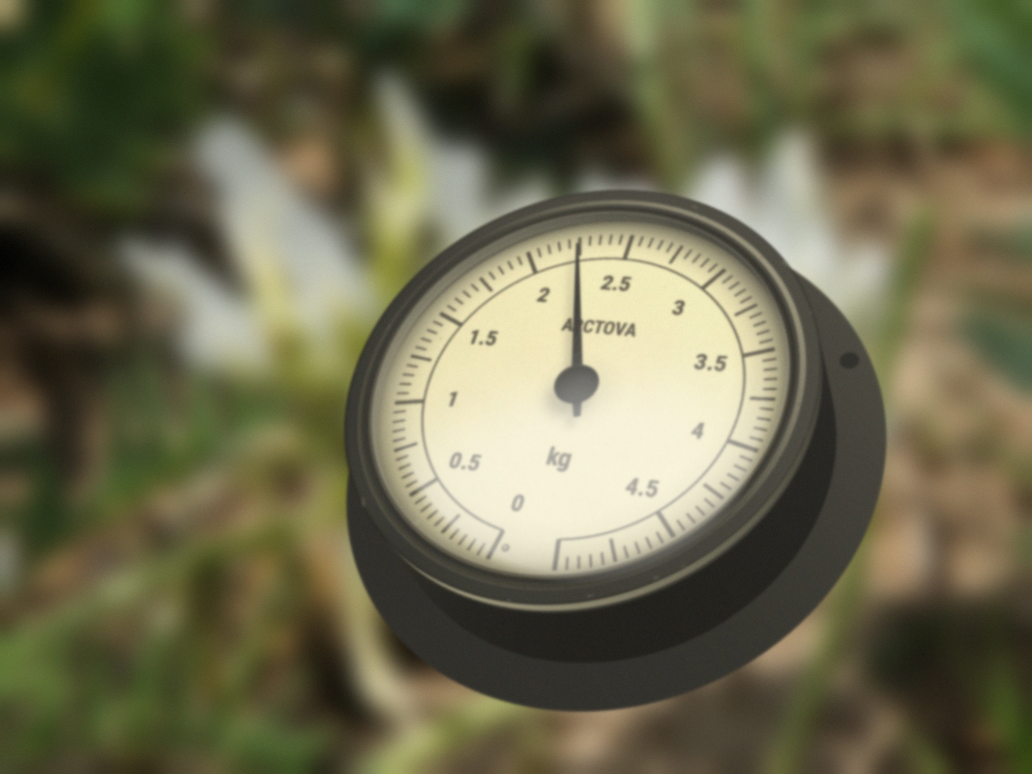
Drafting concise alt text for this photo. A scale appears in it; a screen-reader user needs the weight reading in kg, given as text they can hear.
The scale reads 2.25 kg
